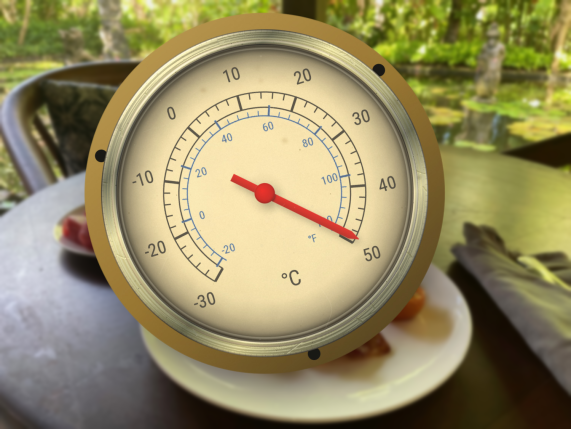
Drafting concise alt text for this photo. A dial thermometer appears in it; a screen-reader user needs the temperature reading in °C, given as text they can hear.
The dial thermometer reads 49 °C
